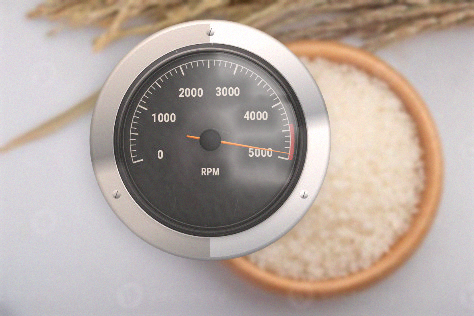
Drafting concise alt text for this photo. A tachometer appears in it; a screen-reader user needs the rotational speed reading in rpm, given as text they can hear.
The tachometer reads 4900 rpm
